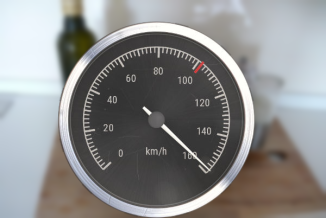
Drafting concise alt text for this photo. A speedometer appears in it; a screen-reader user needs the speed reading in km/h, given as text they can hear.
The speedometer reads 158 km/h
